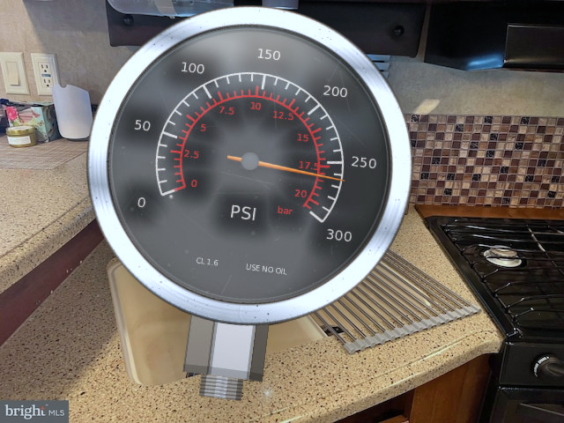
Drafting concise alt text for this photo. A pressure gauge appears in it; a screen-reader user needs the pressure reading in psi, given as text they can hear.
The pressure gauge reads 265 psi
